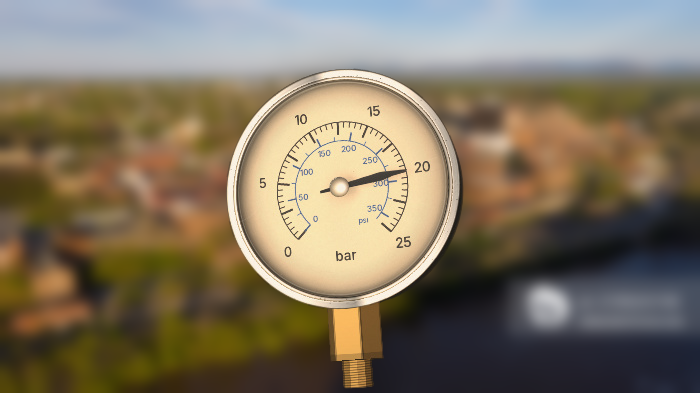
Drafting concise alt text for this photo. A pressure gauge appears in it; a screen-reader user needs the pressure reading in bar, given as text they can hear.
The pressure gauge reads 20 bar
